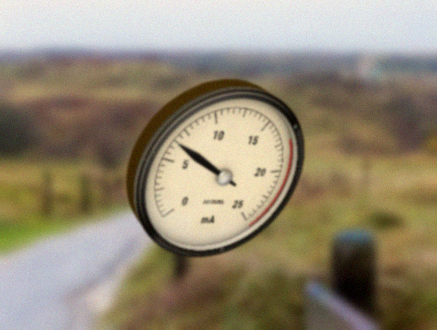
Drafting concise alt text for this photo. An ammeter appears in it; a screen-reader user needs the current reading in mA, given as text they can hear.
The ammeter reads 6.5 mA
